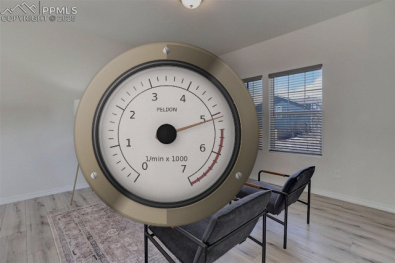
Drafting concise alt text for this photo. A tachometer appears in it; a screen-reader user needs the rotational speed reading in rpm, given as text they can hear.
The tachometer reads 5100 rpm
